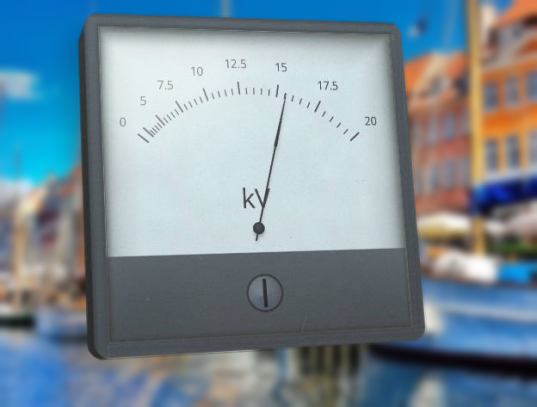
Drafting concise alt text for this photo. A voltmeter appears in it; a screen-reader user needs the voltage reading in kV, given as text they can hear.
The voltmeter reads 15.5 kV
